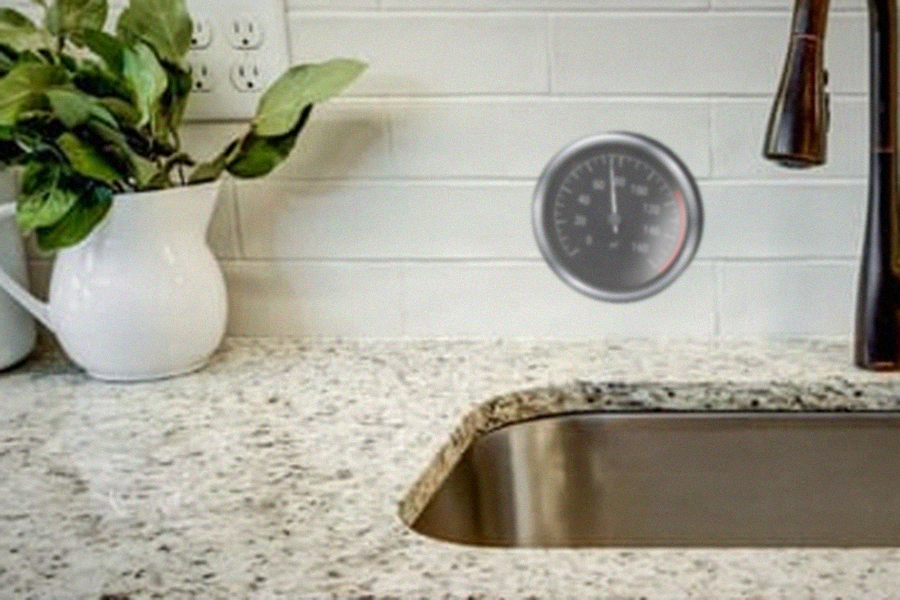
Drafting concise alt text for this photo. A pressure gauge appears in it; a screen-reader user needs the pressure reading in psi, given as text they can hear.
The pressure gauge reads 75 psi
